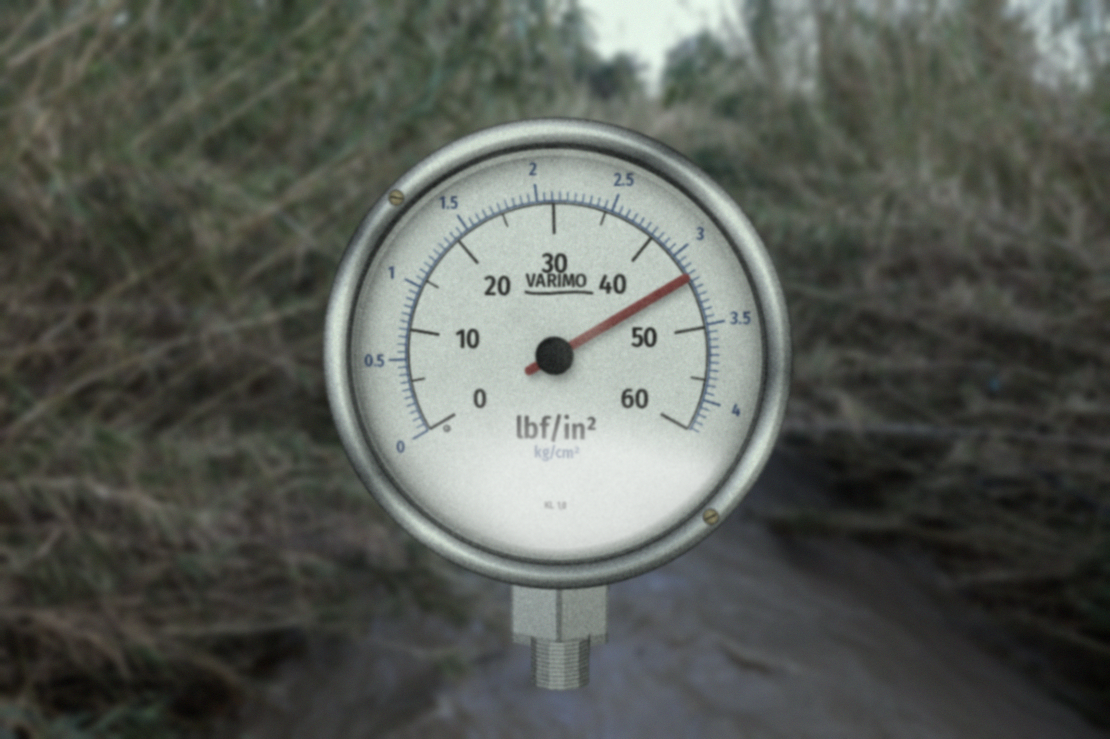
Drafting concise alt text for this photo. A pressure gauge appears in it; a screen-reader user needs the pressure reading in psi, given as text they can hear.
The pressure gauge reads 45 psi
